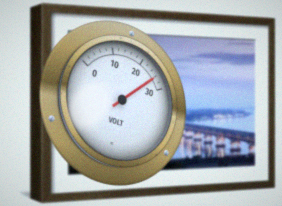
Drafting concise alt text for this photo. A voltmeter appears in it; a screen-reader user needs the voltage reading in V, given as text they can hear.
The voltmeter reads 26 V
